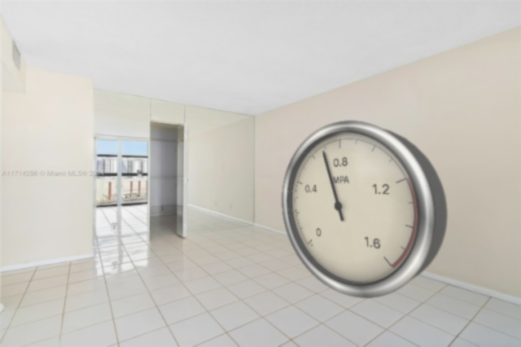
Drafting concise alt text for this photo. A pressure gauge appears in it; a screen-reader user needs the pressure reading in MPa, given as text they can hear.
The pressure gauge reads 0.7 MPa
